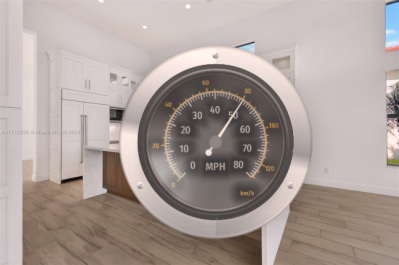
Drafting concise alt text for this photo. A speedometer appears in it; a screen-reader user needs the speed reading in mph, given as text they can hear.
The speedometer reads 50 mph
